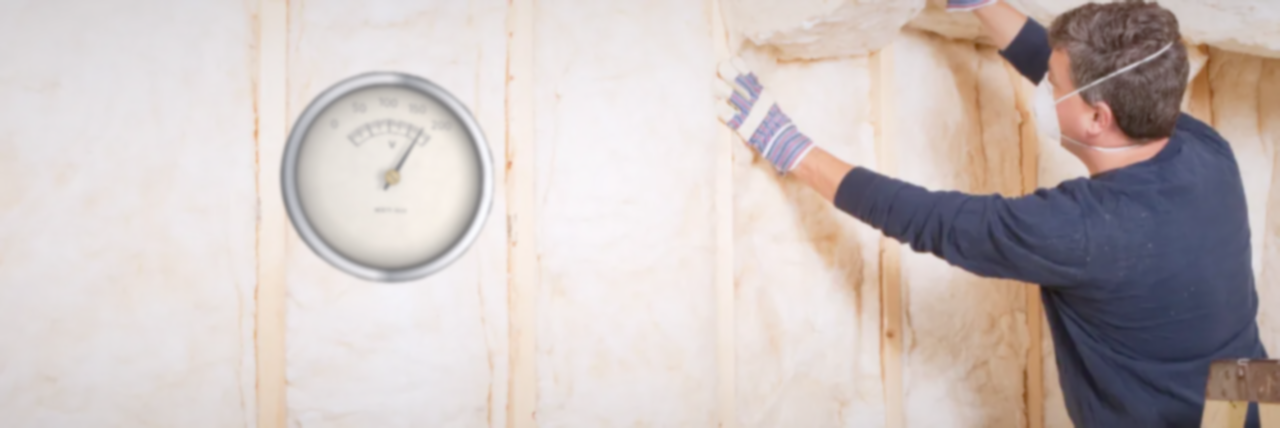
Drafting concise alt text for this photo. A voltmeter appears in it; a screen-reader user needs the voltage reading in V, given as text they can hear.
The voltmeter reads 175 V
